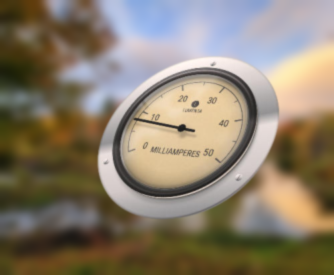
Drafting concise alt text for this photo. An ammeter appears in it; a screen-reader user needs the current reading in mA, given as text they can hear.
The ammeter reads 7.5 mA
